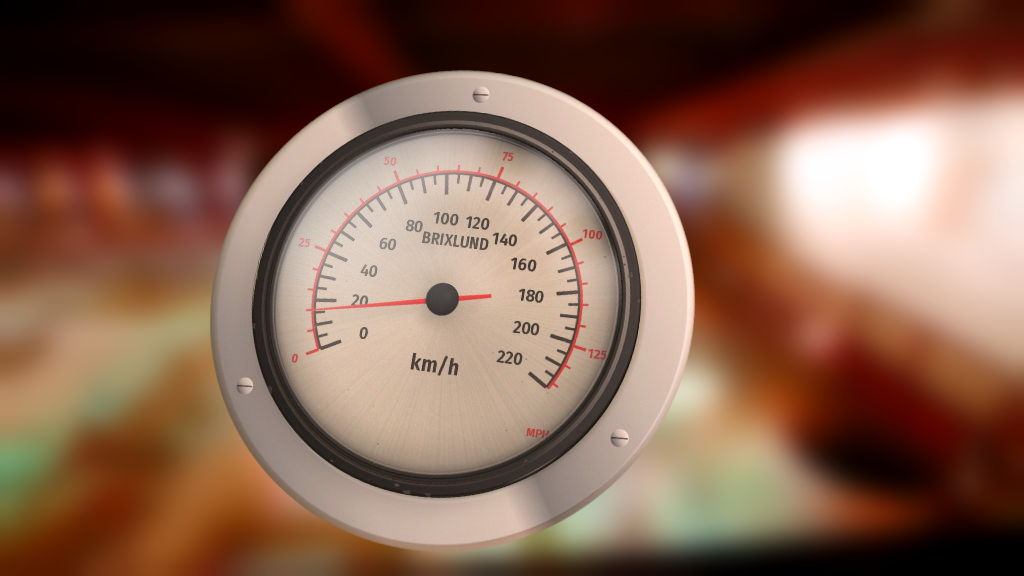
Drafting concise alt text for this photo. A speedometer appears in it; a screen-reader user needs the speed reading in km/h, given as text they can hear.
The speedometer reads 15 km/h
